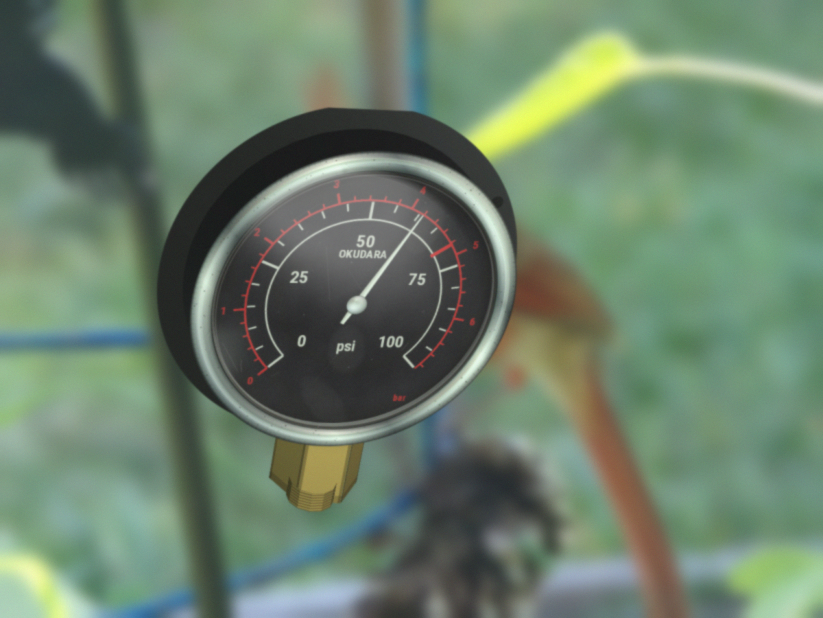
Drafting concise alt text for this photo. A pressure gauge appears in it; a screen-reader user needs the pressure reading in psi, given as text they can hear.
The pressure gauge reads 60 psi
